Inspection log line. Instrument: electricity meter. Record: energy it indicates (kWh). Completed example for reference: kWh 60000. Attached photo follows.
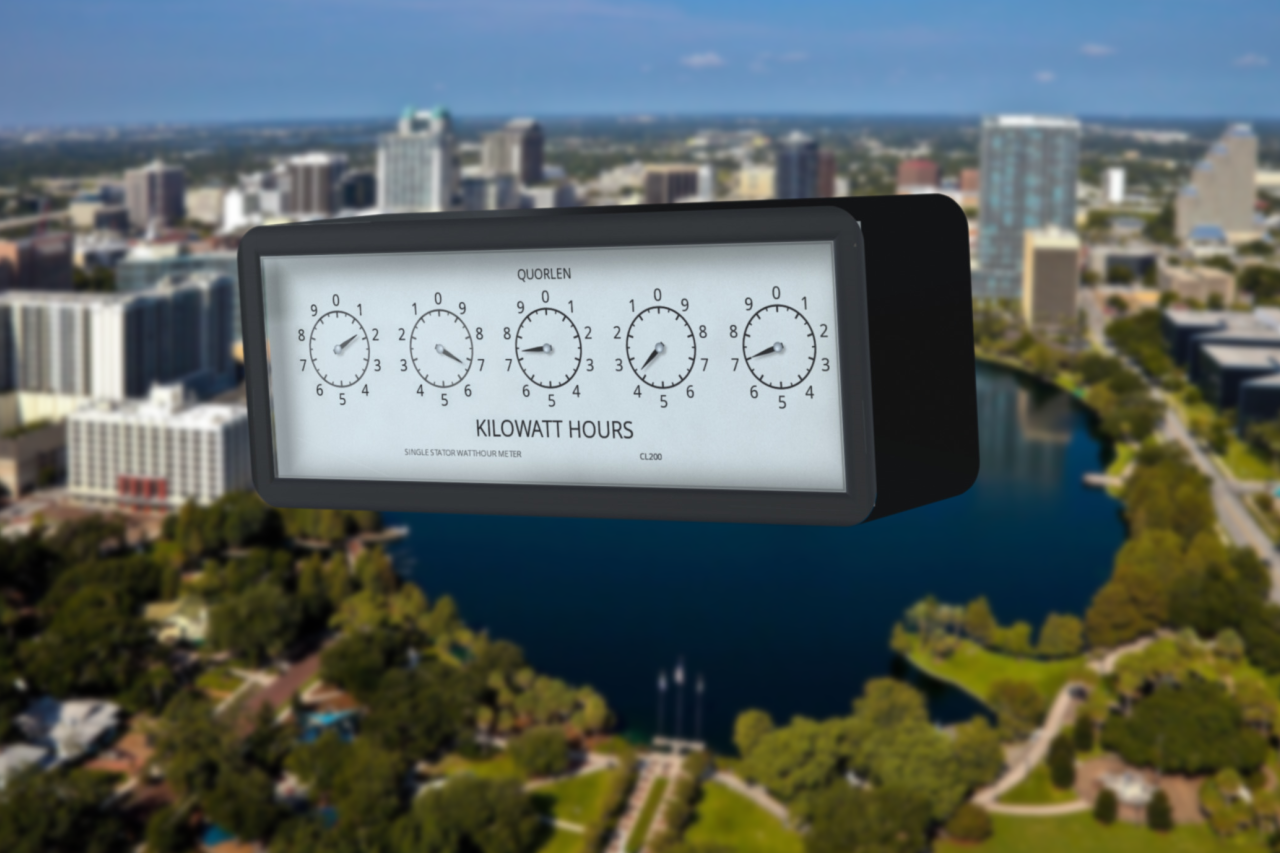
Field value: kWh 16737
